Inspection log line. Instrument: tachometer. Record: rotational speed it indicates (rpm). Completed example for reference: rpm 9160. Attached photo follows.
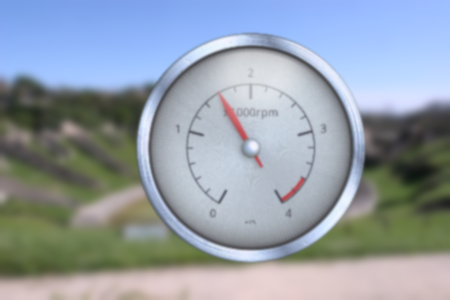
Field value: rpm 1600
